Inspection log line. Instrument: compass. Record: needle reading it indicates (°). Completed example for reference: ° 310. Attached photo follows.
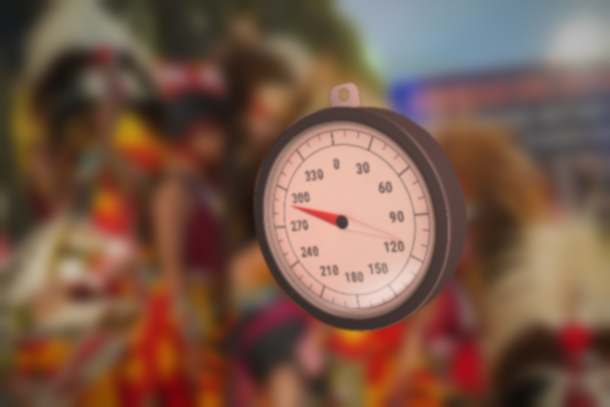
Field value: ° 290
